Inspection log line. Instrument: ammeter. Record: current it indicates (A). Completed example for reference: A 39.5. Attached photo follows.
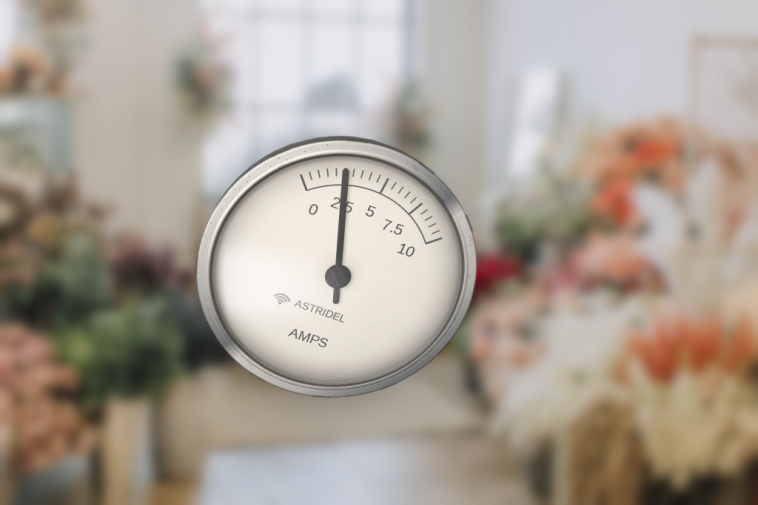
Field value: A 2.5
